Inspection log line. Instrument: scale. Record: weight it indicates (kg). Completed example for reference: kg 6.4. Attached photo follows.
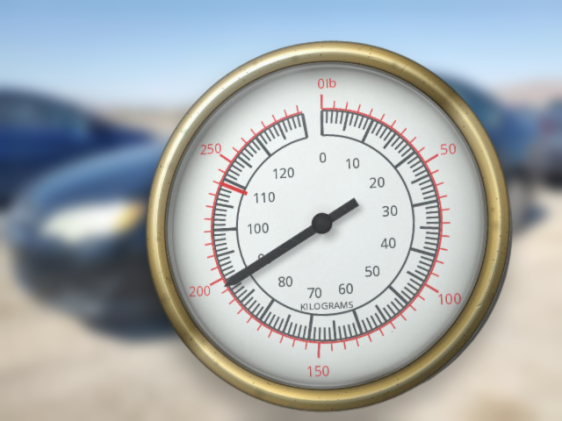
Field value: kg 89
